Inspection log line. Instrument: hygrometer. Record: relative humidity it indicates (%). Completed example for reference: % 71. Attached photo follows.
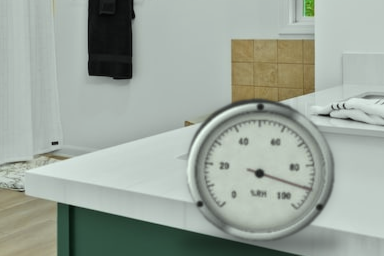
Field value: % 90
